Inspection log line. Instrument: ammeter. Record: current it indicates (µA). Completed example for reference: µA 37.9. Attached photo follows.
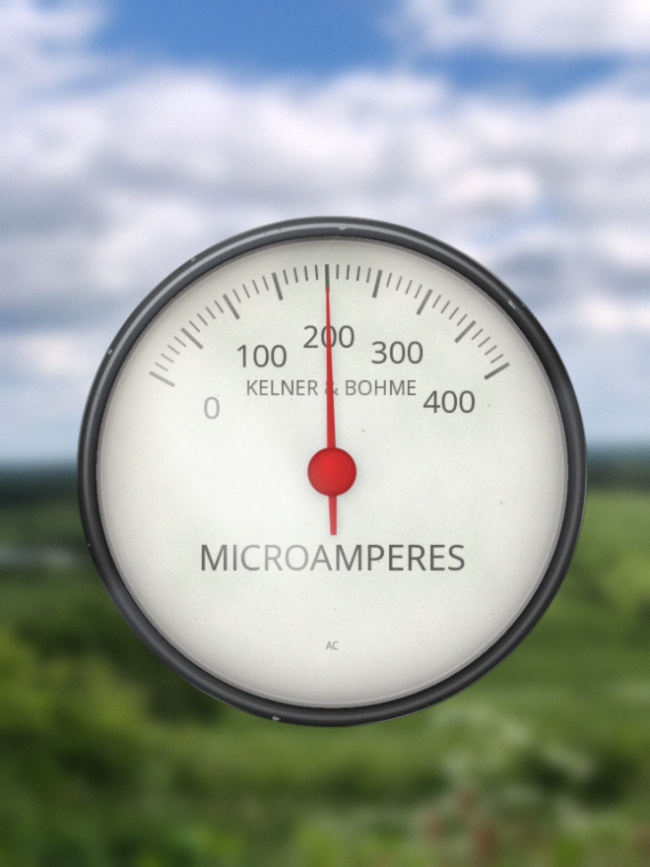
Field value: µA 200
